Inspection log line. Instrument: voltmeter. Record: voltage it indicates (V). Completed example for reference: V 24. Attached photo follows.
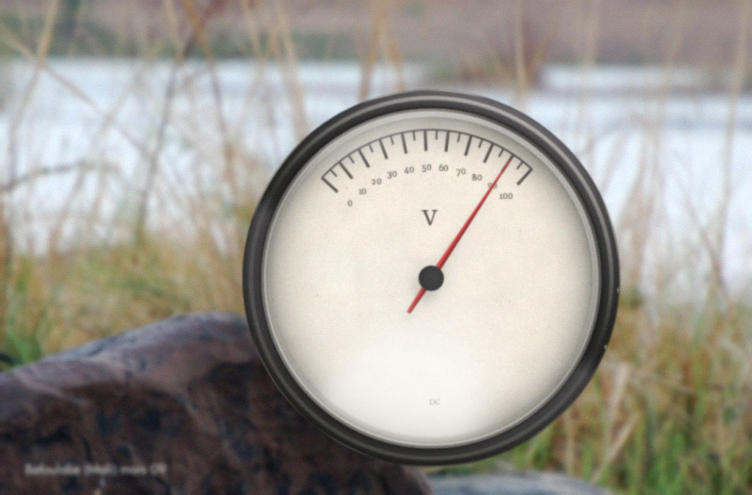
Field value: V 90
